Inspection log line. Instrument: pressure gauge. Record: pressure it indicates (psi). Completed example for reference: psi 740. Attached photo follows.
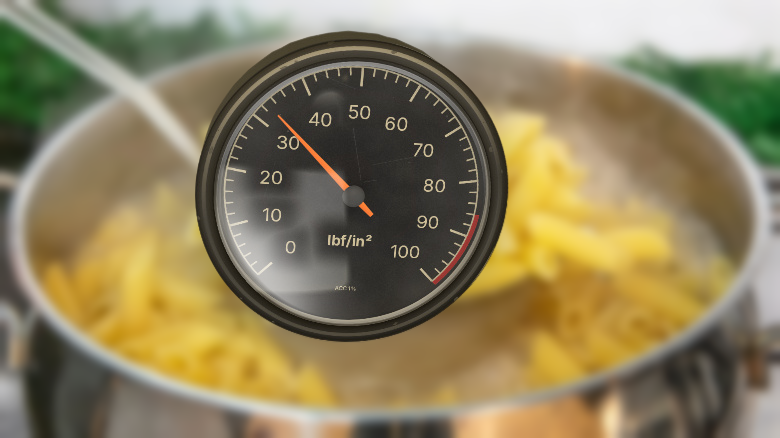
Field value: psi 33
